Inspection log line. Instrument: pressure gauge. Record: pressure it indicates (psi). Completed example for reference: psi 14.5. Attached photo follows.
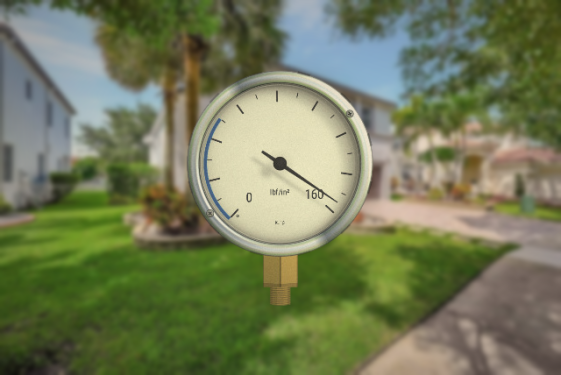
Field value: psi 155
